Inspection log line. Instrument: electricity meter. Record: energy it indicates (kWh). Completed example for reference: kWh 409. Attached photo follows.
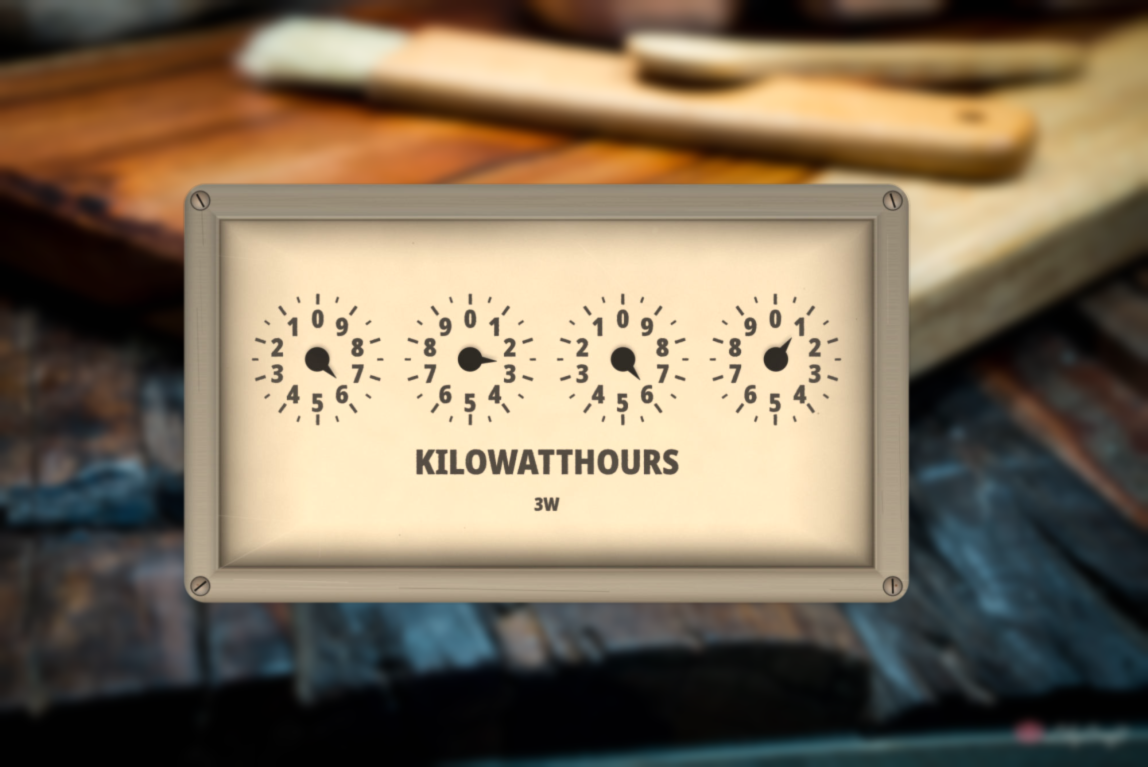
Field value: kWh 6261
